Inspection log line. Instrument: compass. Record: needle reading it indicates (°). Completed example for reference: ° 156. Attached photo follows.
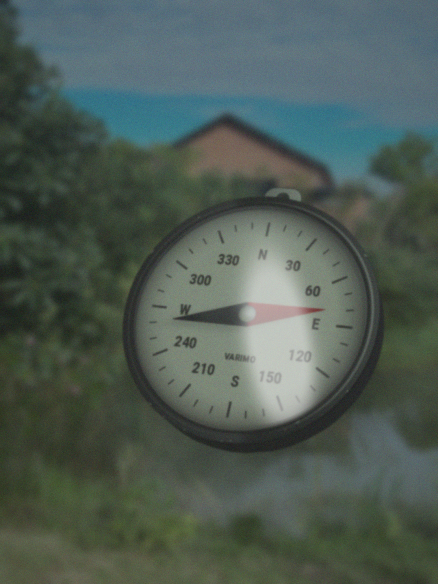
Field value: ° 80
